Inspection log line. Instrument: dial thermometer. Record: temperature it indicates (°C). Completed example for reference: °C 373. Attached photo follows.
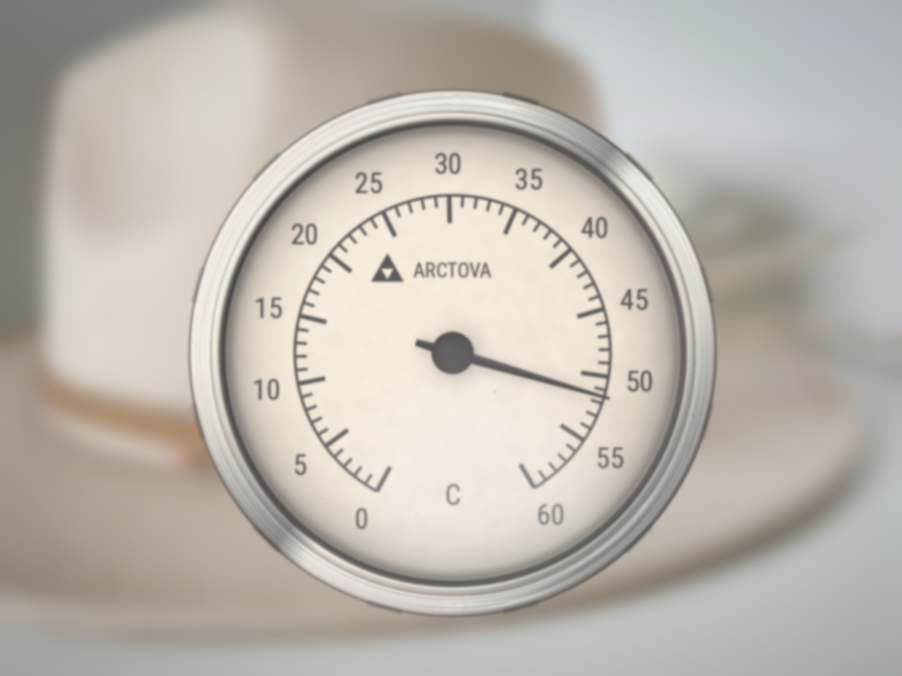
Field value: °C 51.5
